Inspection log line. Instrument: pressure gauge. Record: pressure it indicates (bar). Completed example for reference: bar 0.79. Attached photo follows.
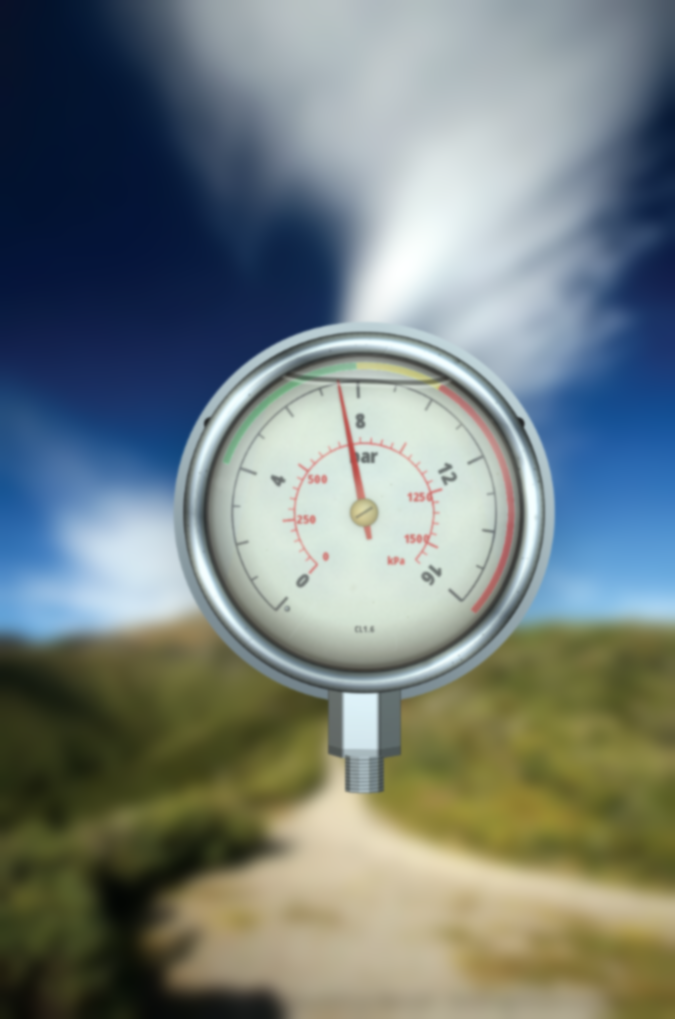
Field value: bar 7.5
